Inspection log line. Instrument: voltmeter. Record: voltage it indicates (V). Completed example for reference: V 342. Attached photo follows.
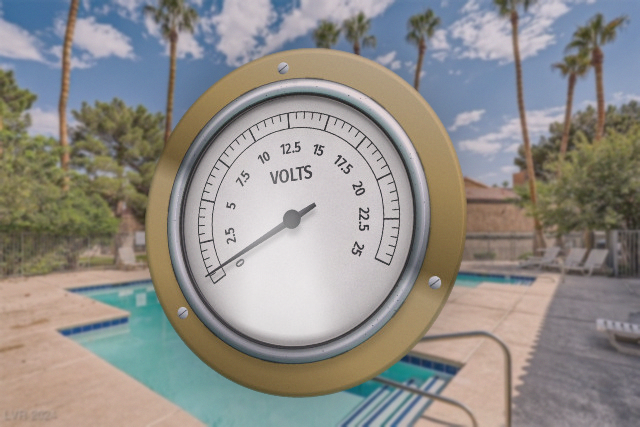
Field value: V 0.5
